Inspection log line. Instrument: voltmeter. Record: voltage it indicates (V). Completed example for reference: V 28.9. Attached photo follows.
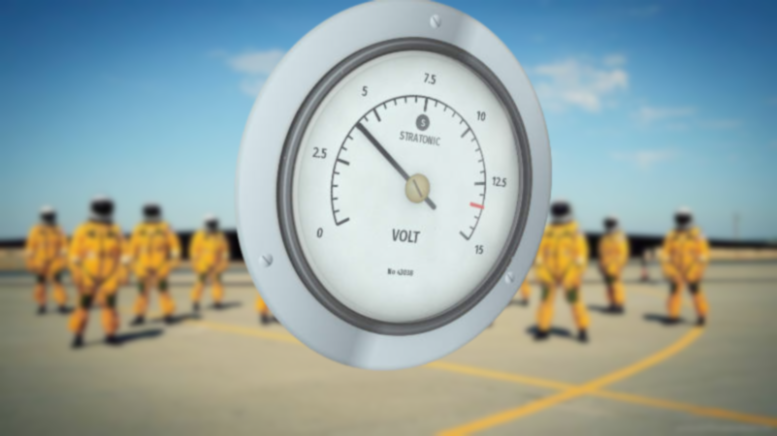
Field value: V 4
